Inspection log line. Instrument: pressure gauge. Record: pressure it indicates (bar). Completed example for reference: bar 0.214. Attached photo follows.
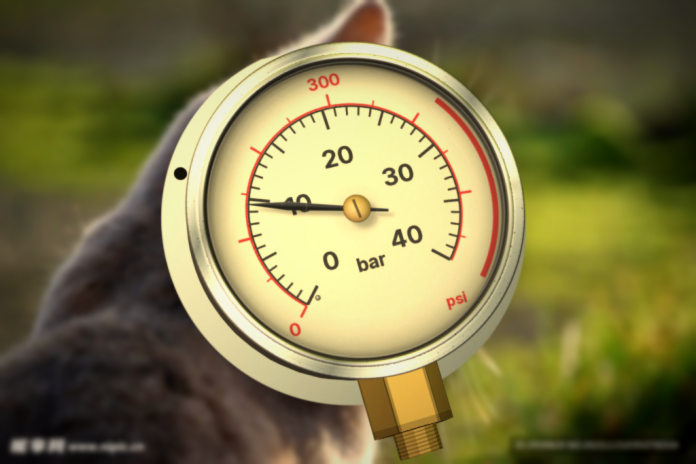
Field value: bar 9.5
